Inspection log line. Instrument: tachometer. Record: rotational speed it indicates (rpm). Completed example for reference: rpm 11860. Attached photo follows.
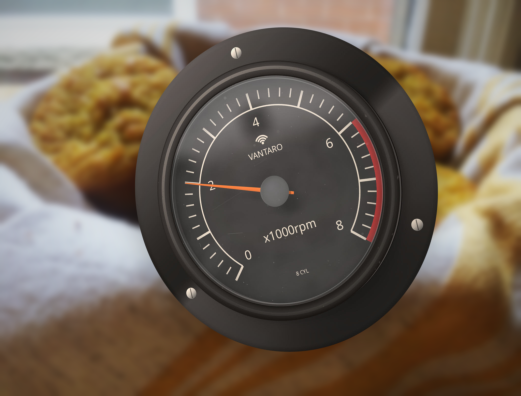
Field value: rpm 2000
